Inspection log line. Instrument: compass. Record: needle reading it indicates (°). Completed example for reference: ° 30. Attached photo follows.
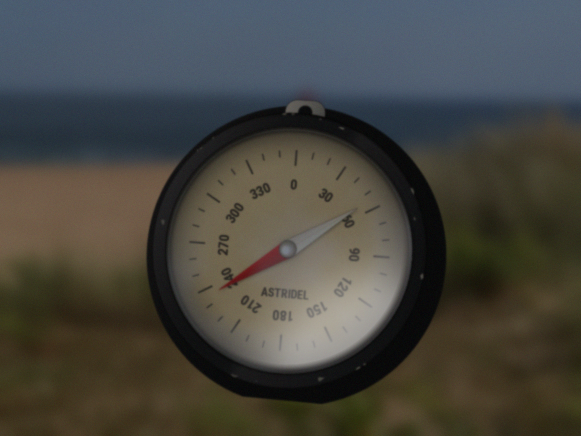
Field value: ° 235
